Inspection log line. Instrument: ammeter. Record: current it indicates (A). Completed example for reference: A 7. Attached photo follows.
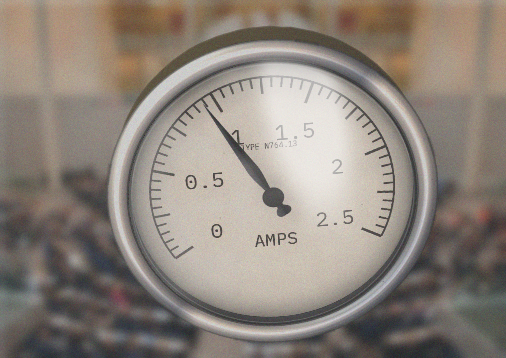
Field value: A 0.95
